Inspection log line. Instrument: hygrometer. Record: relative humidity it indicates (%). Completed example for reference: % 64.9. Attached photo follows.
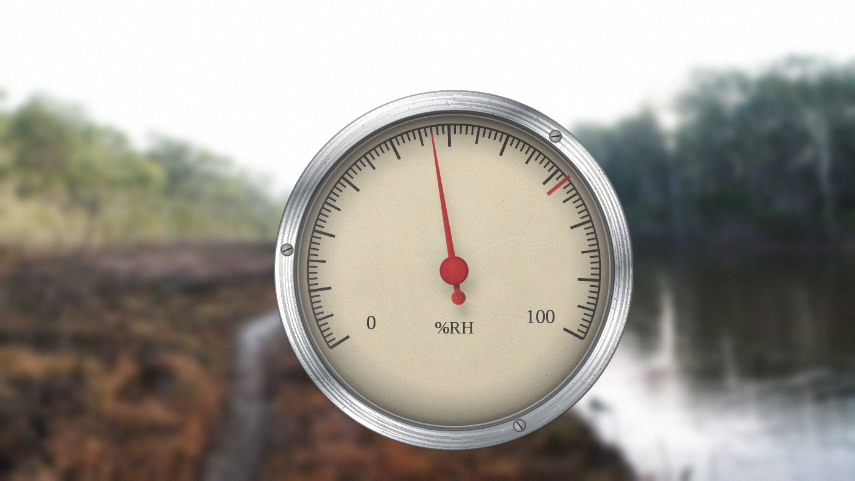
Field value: % 47
